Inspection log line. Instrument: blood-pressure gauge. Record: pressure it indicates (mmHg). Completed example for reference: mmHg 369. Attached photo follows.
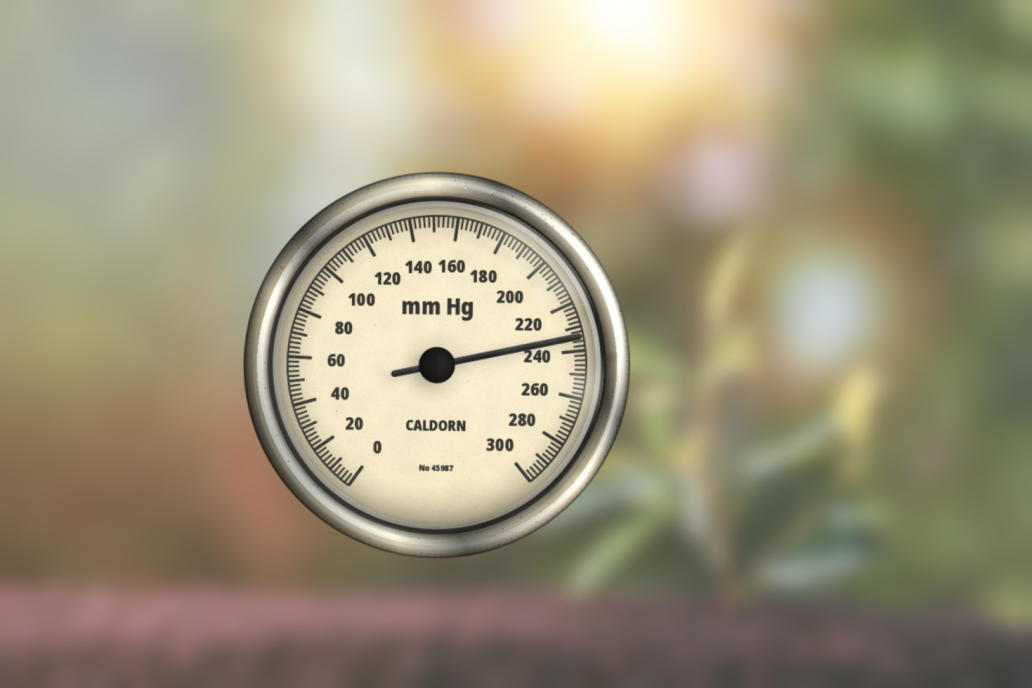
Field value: mmHg 234
